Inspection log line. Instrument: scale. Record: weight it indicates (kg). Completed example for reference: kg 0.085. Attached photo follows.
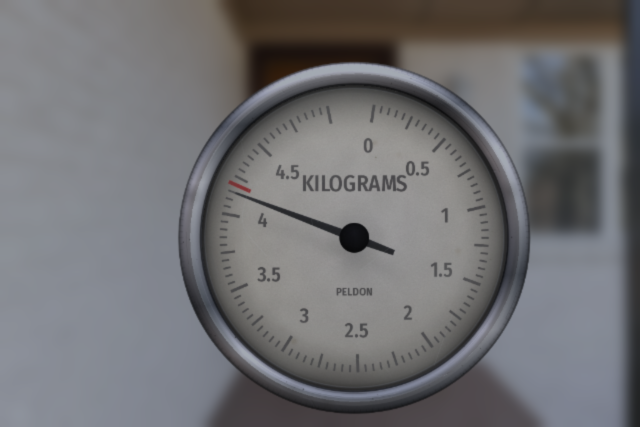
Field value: kg 4.15
